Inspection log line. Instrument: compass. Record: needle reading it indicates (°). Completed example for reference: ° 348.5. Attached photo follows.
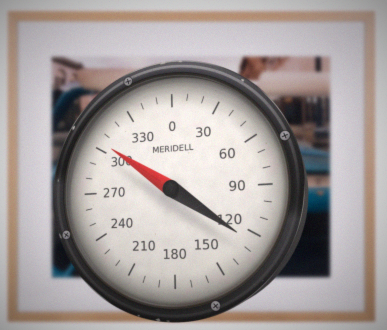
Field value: ° 305
